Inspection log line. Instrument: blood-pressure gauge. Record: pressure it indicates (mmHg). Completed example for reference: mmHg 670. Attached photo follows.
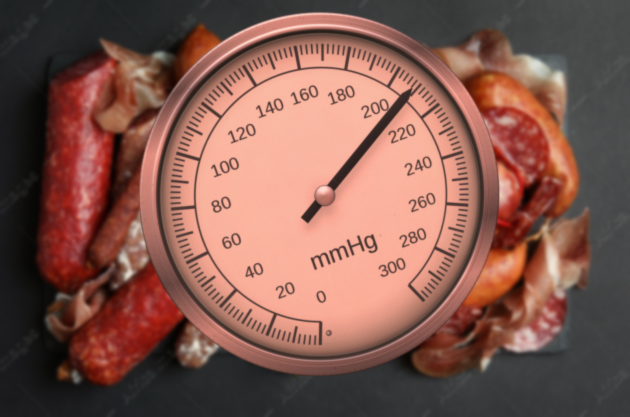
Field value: mmHg 208
